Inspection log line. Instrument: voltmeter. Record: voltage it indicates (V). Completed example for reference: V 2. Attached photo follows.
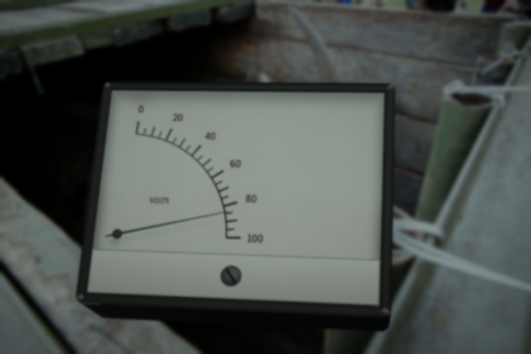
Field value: V 85
